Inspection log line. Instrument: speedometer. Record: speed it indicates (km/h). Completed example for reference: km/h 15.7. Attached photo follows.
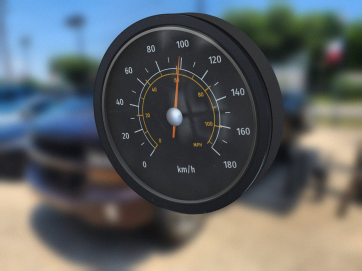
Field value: km/h 100
